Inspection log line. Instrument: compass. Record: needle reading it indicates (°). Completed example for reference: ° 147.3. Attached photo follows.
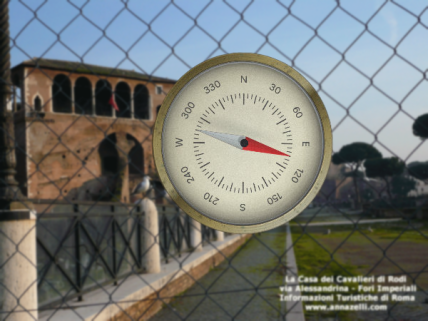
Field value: ° 105
